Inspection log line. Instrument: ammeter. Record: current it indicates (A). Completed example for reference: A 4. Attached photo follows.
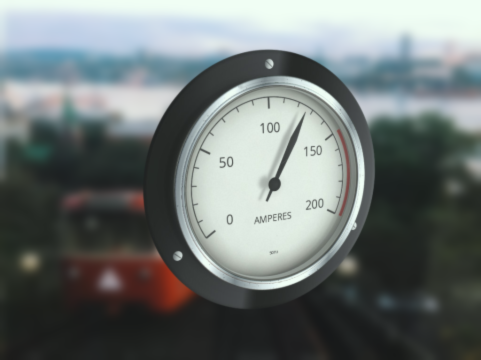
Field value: A 125
